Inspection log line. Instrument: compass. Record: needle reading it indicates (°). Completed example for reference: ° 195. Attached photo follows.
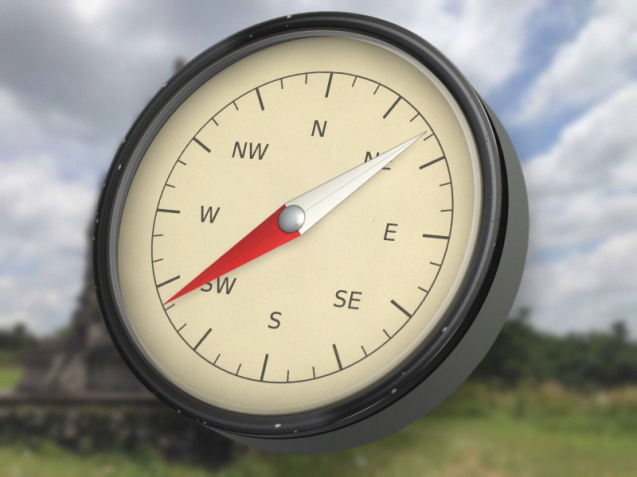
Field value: ° 230
